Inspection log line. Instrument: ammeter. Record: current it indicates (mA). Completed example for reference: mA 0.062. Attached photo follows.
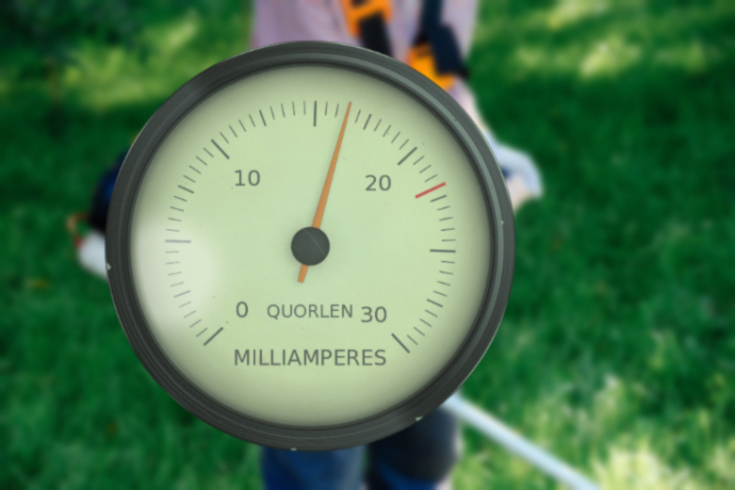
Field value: mA 16.5
